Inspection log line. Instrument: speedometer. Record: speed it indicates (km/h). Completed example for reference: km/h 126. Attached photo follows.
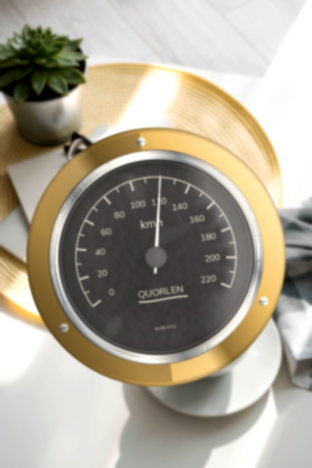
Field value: km/h 120
